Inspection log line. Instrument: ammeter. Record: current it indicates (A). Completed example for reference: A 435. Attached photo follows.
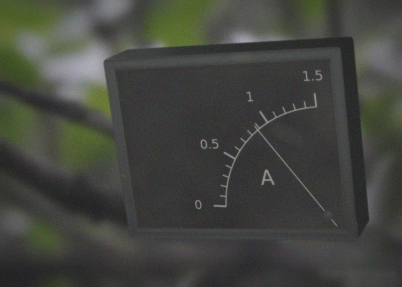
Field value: A 0.9
